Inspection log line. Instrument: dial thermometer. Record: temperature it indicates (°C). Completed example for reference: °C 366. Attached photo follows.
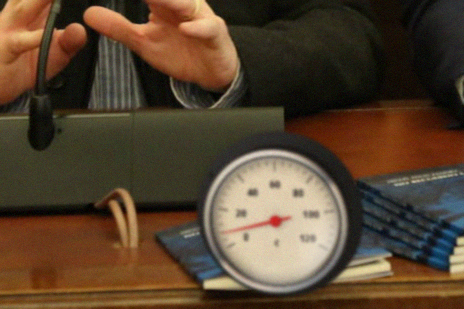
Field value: °C 8
